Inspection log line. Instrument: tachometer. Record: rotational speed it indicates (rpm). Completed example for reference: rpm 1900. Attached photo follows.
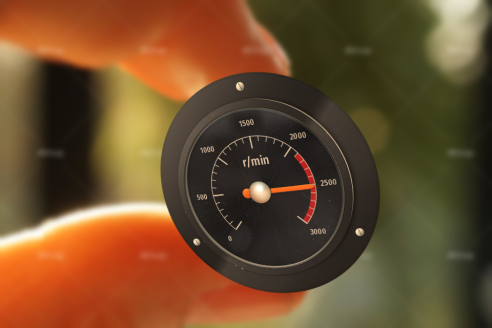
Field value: rpm 2500
